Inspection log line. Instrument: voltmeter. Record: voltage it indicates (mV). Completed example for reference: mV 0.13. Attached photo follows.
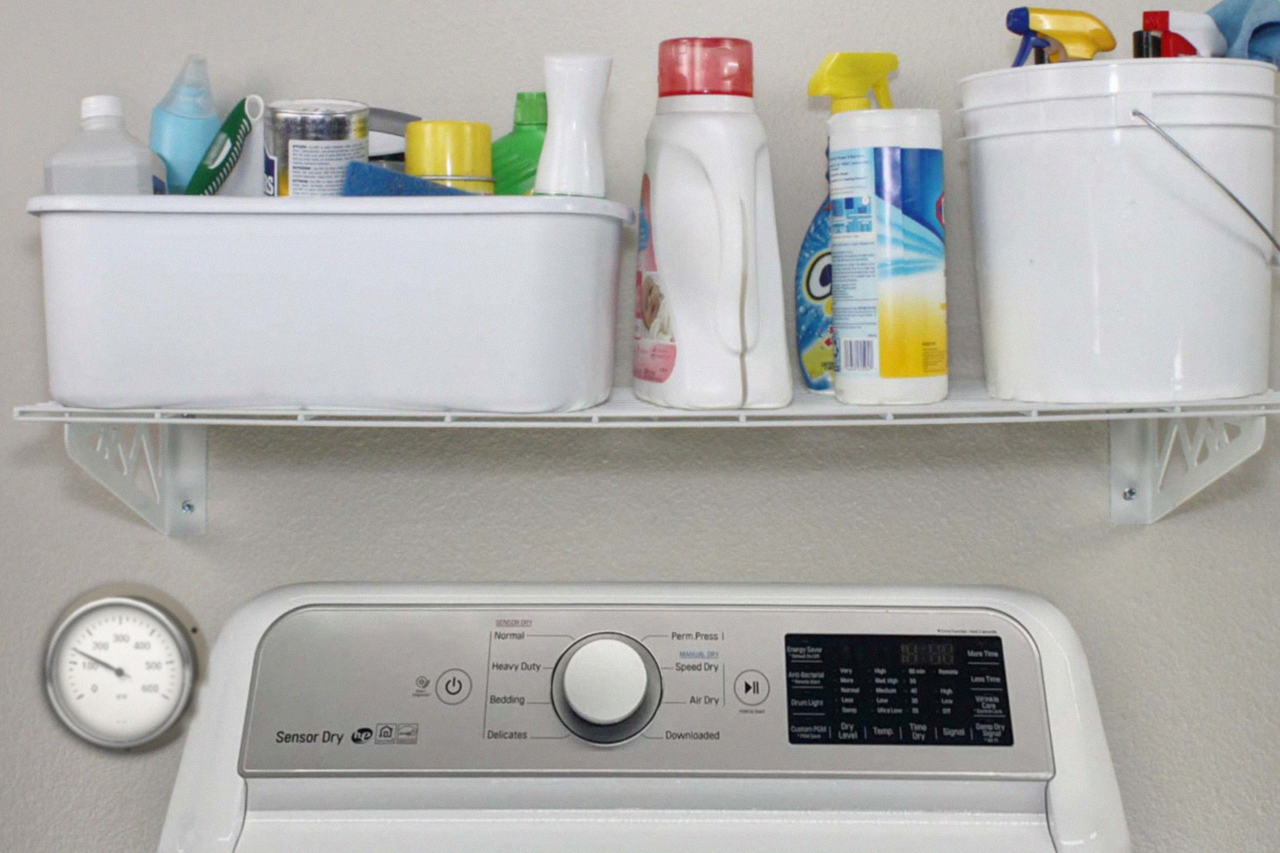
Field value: mV 140
